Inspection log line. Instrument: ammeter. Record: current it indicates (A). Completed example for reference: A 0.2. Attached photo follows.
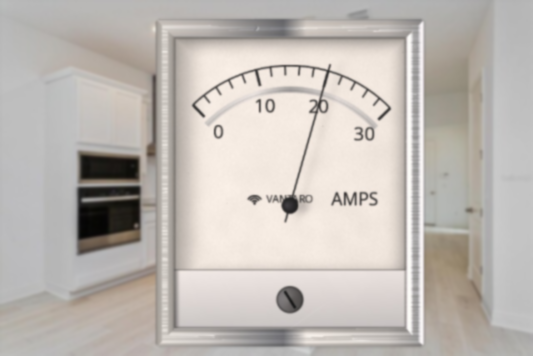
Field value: A 20
